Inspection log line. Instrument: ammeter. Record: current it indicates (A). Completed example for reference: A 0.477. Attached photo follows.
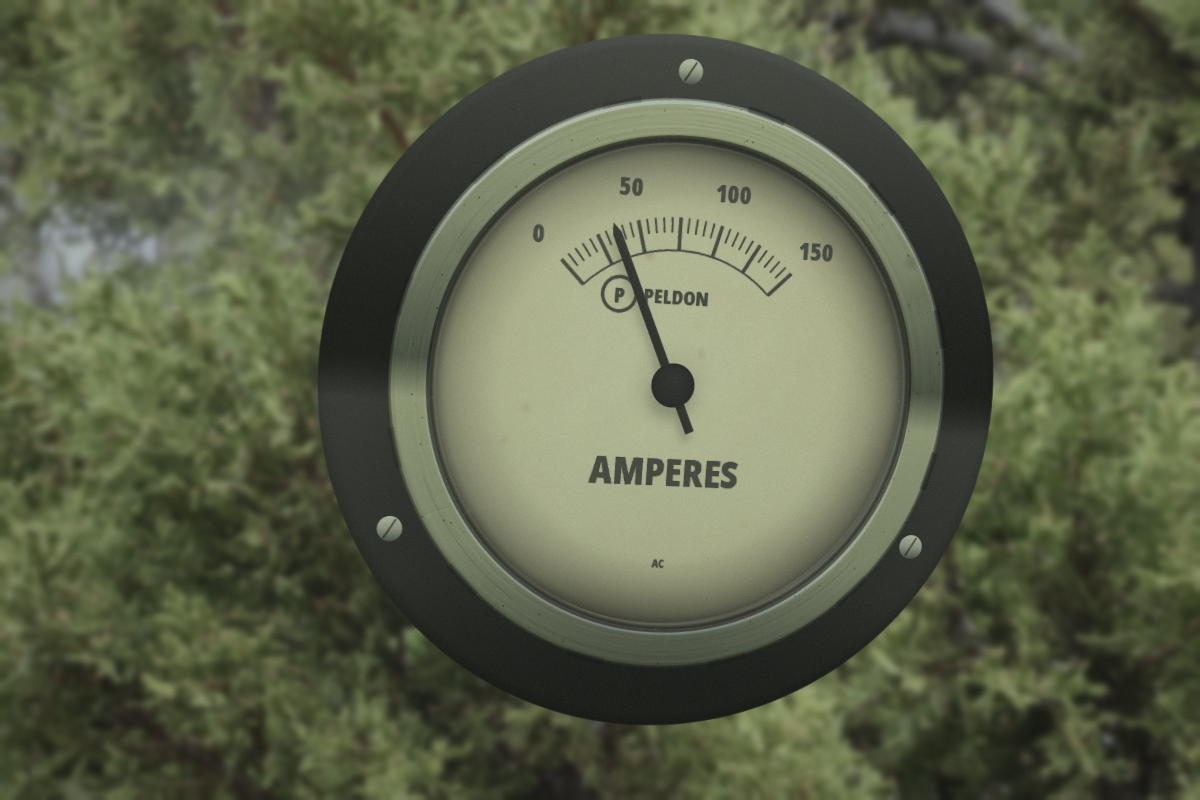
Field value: A 35
